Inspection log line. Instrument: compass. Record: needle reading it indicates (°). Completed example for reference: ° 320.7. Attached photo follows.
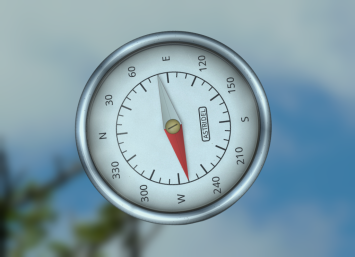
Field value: ° 260
